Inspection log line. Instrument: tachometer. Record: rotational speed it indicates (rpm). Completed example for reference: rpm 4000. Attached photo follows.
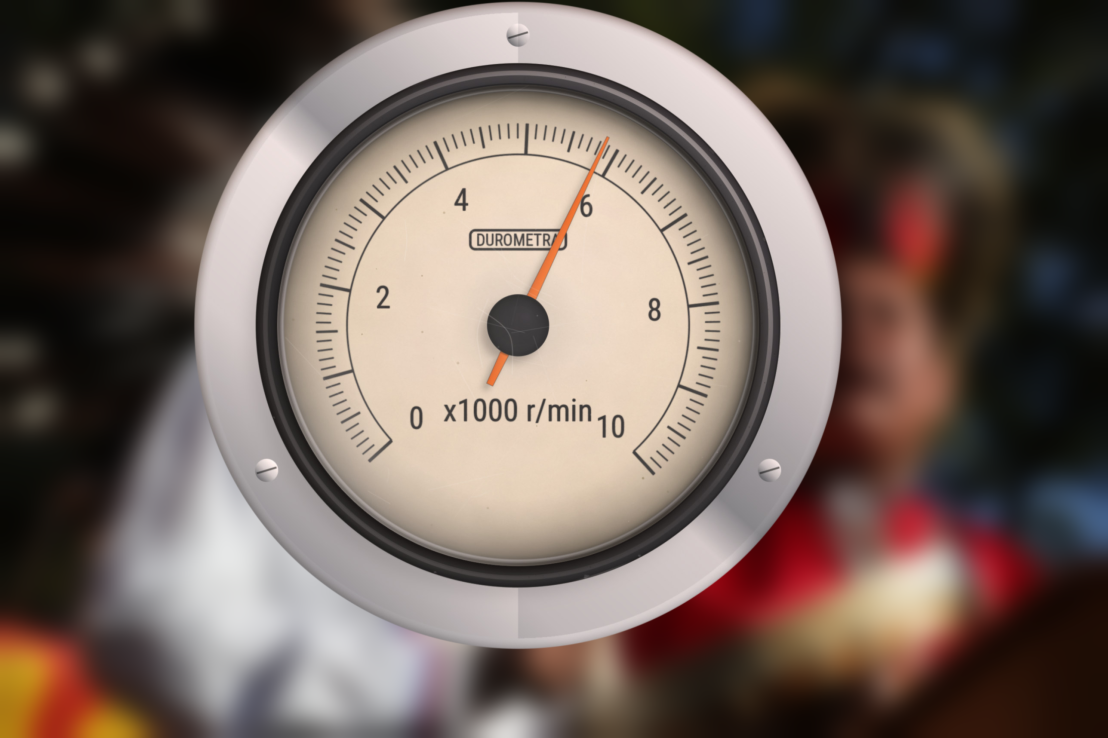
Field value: rpm 5850
